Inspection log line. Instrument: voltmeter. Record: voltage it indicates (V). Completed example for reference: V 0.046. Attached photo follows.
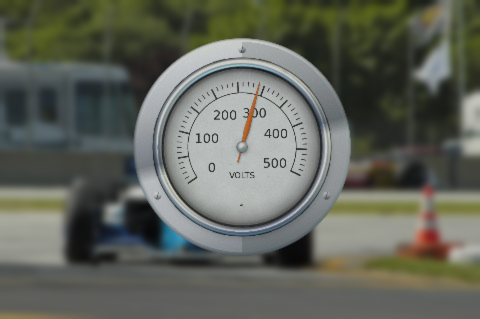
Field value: V 290
